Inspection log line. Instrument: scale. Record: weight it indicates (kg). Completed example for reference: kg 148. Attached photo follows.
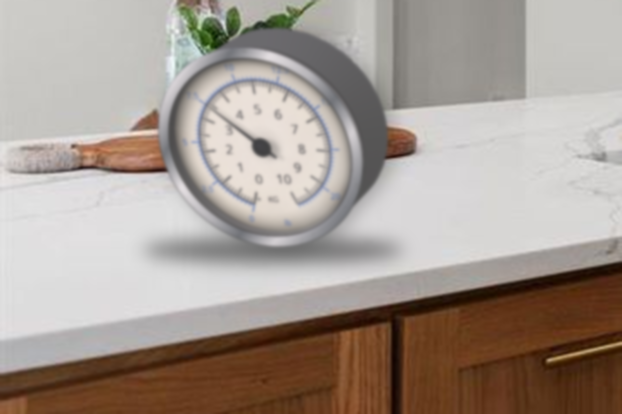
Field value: kg 3.5
